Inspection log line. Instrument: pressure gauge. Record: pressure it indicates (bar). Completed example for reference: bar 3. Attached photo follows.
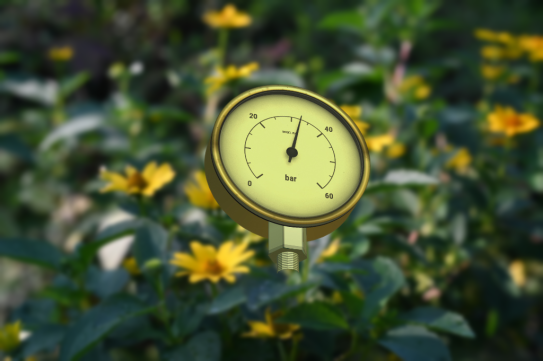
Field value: bar 32.5
